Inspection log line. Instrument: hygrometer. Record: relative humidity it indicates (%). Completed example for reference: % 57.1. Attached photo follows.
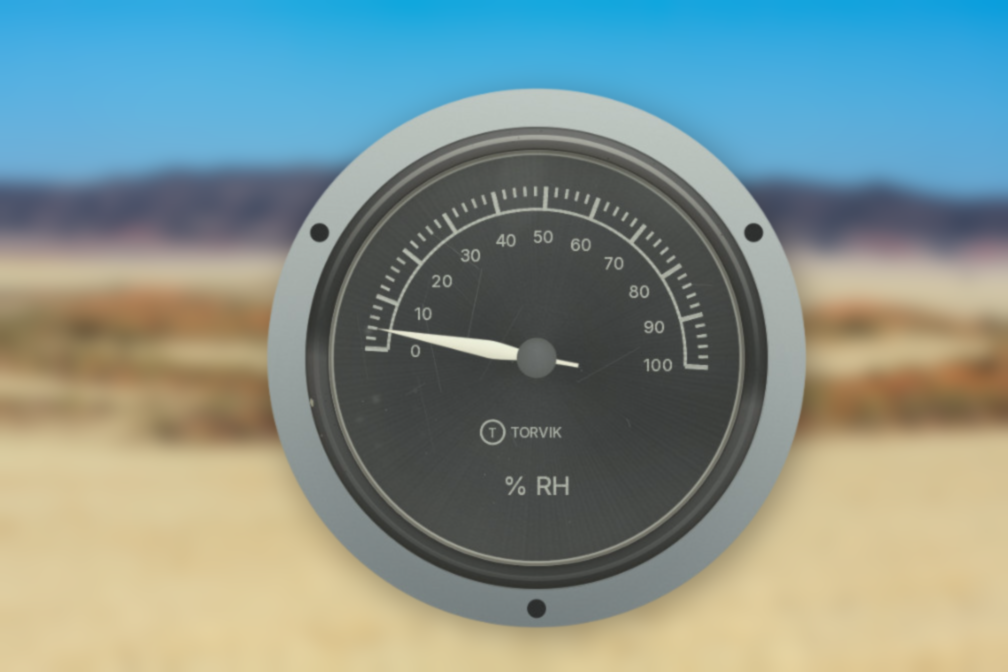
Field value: % 4
